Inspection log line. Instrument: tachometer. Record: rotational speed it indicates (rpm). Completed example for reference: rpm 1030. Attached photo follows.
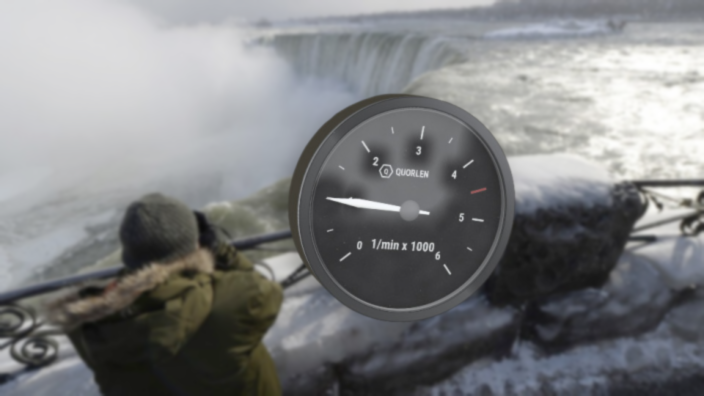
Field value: rpm 1000
